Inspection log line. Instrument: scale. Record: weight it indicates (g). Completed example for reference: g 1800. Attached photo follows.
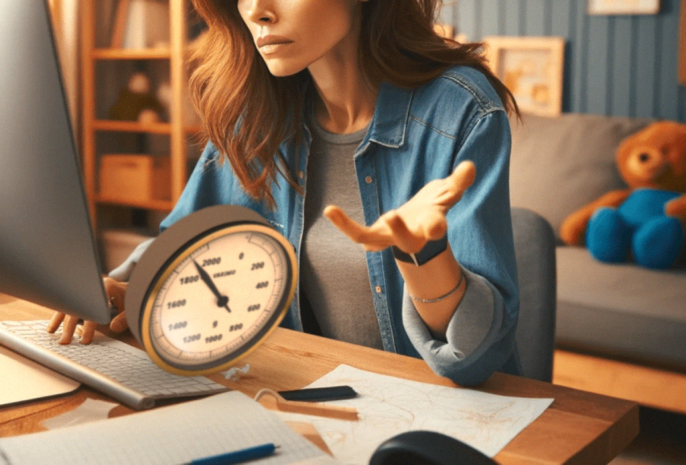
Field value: g 1900
